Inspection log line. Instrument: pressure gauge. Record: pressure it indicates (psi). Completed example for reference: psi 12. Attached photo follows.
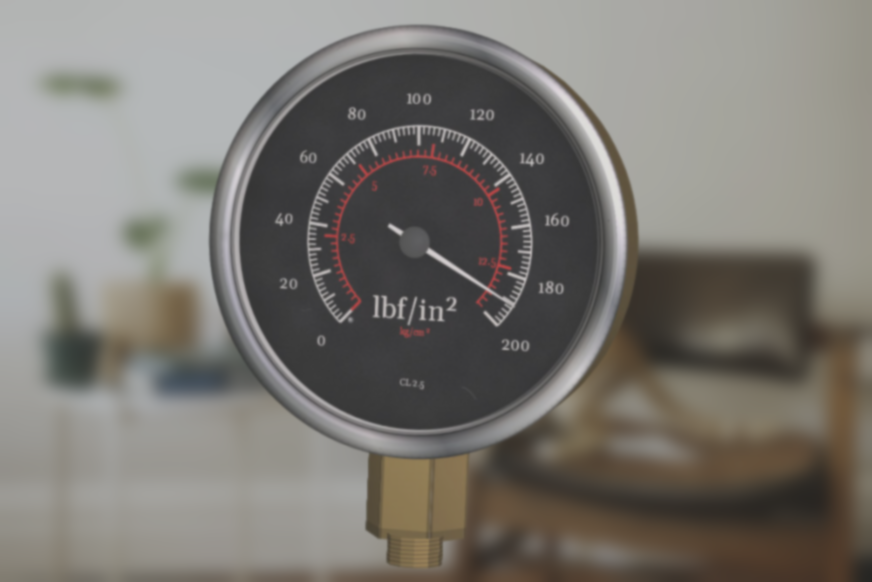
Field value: psi 190
